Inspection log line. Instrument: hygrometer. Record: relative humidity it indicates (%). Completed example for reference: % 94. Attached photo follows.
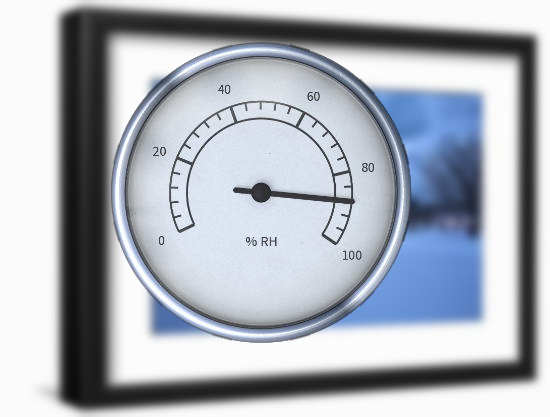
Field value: % 88
